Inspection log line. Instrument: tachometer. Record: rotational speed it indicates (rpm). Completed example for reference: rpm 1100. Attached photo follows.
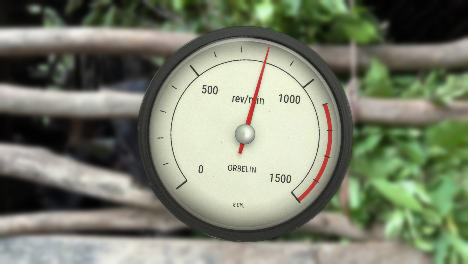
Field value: rpm 800
